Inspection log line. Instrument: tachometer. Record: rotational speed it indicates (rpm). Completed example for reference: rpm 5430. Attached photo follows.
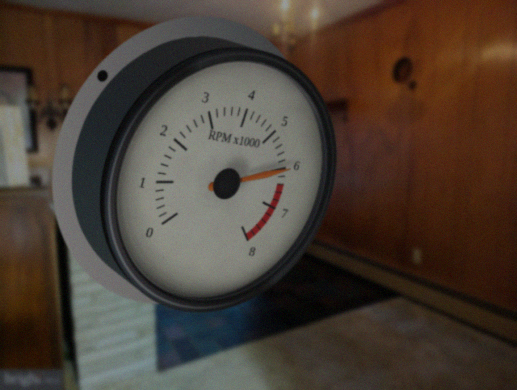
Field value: rpm 6000
